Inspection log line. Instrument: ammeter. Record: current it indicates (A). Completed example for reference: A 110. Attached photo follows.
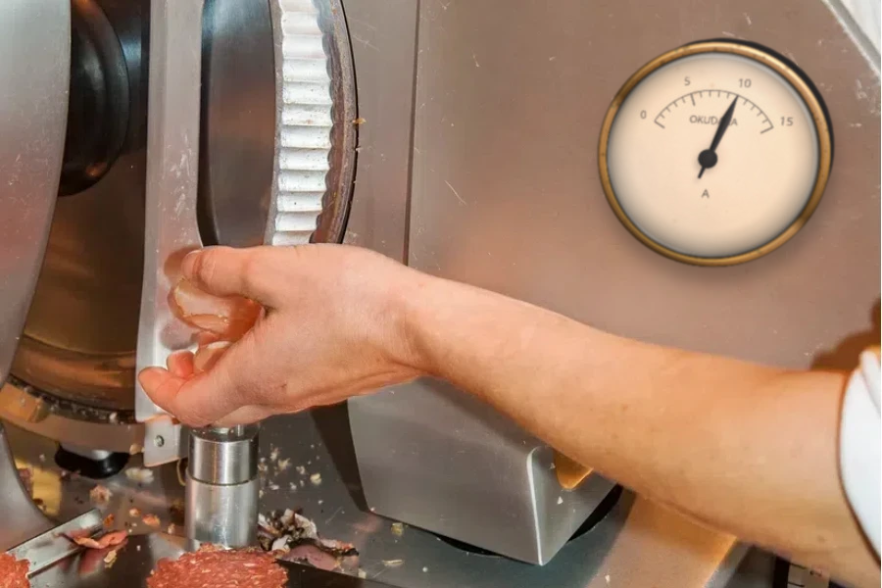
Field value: A 10
